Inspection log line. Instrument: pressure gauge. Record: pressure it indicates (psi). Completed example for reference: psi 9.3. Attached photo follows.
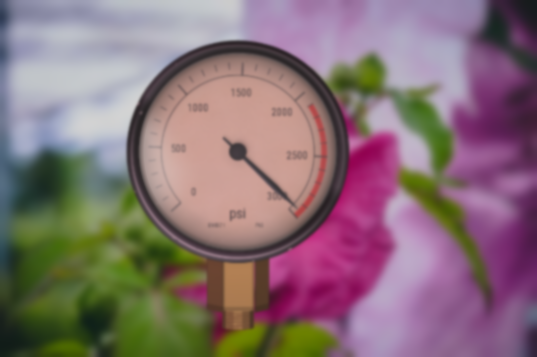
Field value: psi 2950
